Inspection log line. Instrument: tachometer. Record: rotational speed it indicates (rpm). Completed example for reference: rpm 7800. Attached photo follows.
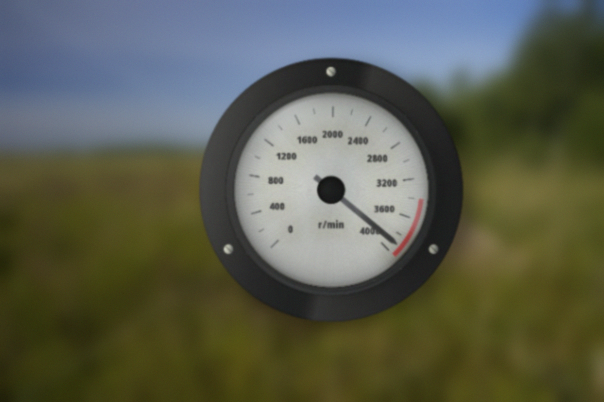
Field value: rpm 3900
